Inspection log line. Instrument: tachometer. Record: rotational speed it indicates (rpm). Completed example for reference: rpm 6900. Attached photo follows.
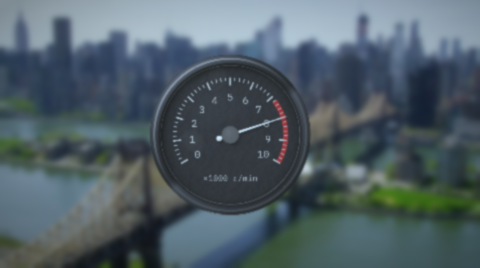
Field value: rpm 8000
